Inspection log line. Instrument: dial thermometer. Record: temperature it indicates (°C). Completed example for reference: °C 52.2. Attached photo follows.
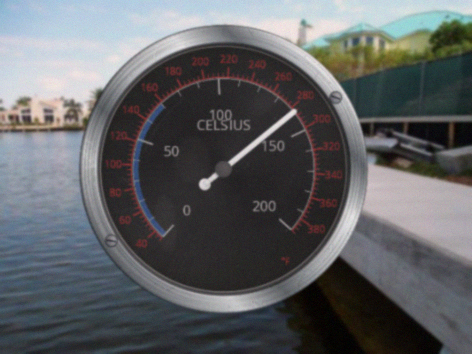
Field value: °C 140
